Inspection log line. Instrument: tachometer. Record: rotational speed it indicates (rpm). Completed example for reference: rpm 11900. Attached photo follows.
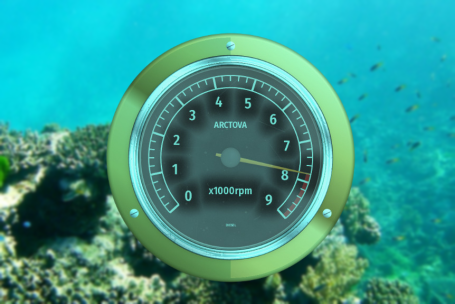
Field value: rpm 7800
